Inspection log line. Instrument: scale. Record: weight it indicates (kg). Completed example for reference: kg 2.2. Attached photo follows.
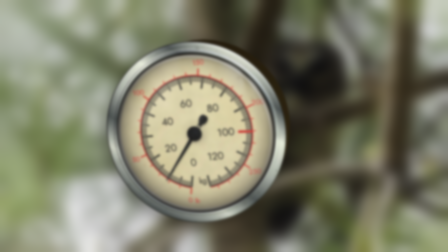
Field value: kg 10
